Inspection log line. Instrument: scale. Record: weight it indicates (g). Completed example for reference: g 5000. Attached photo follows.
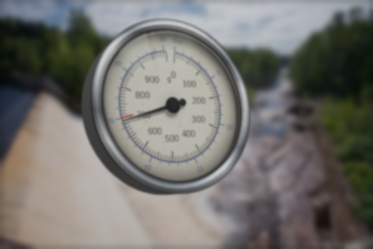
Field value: g 700
